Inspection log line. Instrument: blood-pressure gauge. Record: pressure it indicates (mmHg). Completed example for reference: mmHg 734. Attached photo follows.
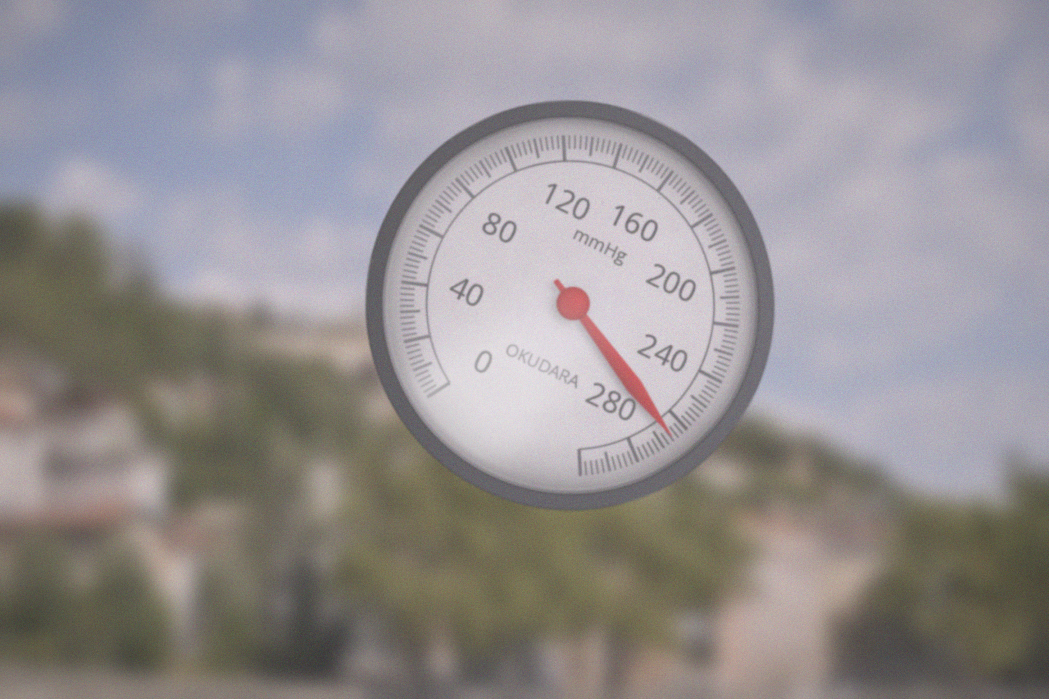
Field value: mmHg 266
